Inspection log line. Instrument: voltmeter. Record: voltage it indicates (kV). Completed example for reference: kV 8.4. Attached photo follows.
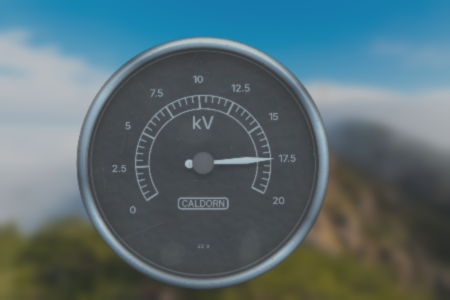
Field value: kV 17.5
